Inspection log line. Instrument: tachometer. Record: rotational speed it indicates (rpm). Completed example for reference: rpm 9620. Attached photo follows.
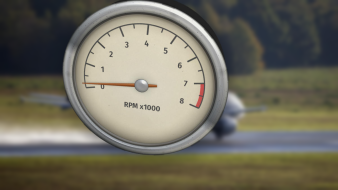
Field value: rpm 250
